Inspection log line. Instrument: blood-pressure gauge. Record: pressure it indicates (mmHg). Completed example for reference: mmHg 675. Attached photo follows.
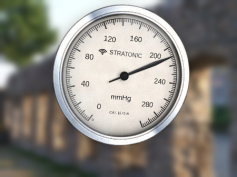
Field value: mmHg 210
